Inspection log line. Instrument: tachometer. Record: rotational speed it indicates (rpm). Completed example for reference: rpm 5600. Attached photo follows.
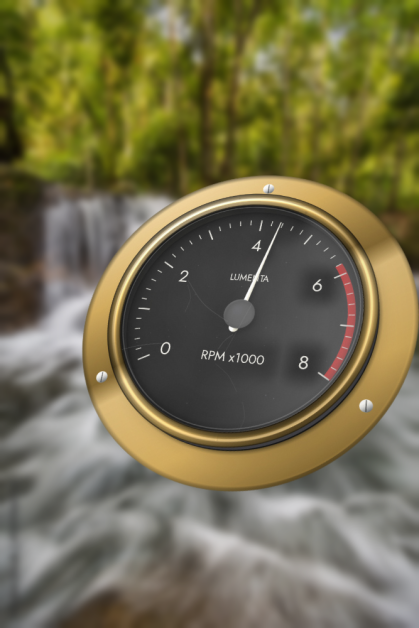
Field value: rpm 4400
